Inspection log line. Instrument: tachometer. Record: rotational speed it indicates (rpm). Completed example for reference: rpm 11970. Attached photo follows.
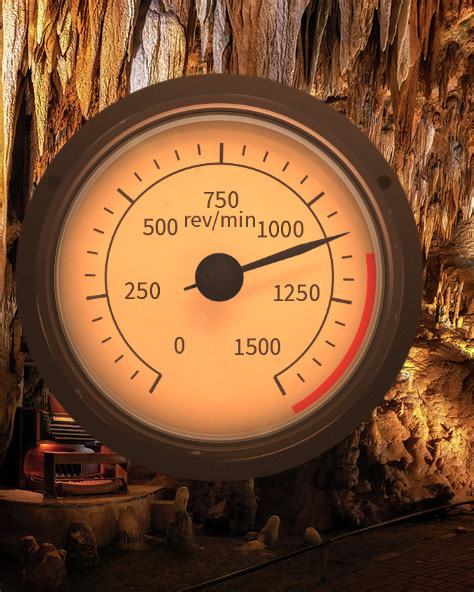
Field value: rpm 1100
